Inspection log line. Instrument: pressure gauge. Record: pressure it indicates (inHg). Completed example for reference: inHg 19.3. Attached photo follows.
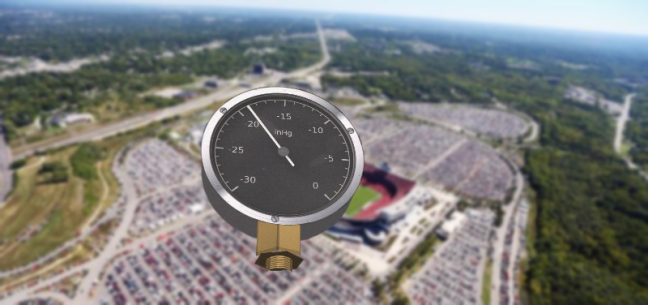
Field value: inHg -19
